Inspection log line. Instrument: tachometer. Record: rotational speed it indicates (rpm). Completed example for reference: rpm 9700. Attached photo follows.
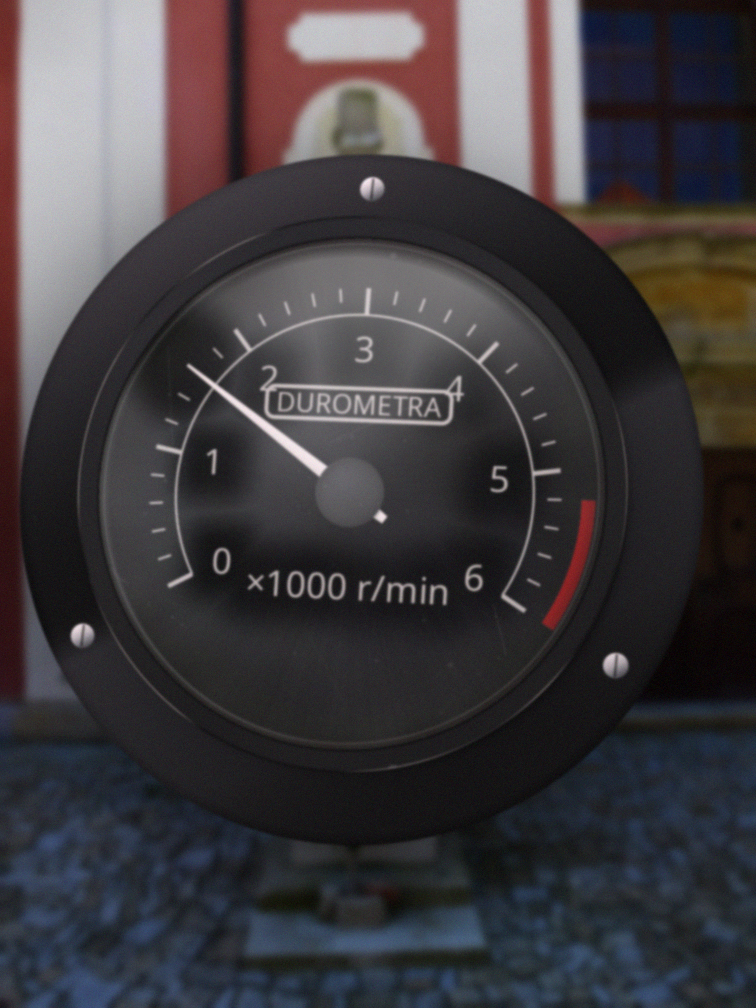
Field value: rpm 1600
